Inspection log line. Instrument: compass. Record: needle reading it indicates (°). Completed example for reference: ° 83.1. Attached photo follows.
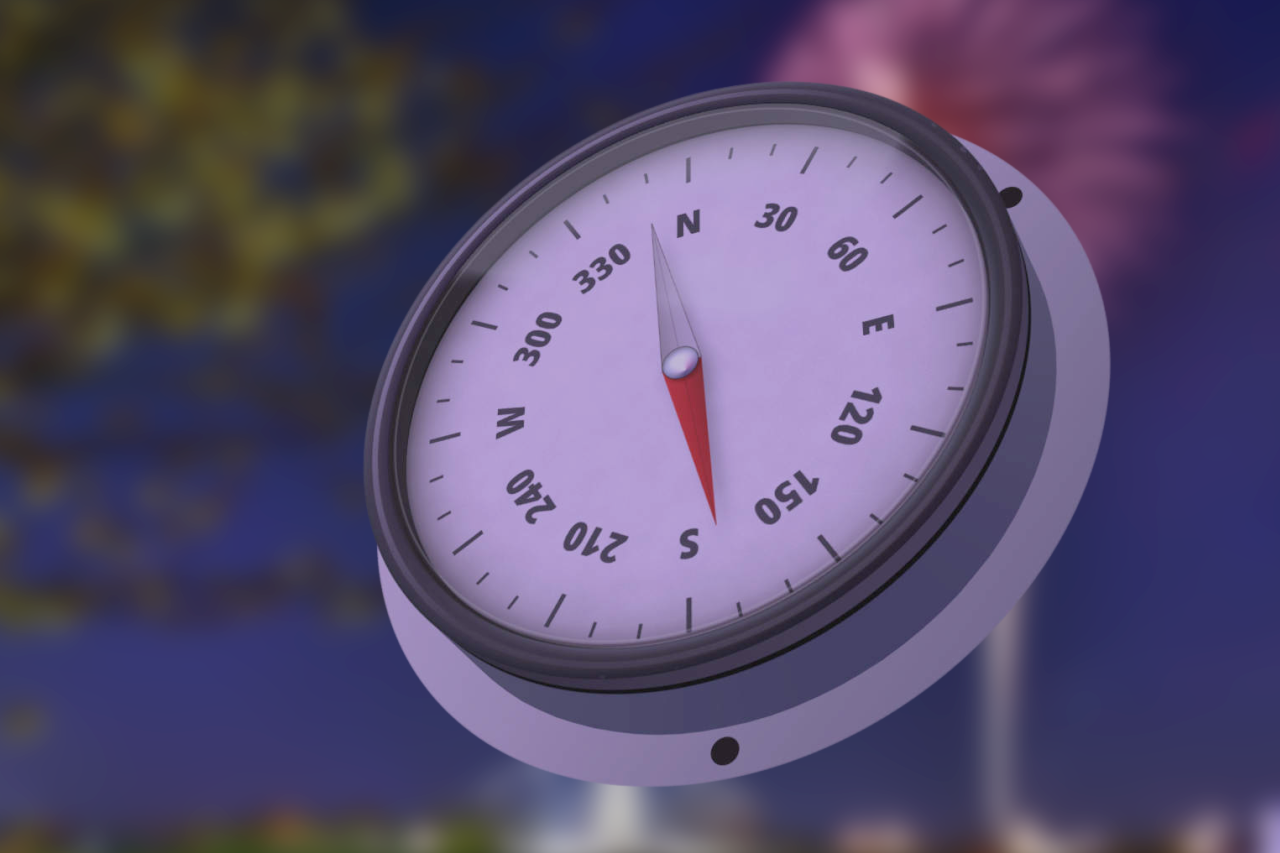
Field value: ° 170
